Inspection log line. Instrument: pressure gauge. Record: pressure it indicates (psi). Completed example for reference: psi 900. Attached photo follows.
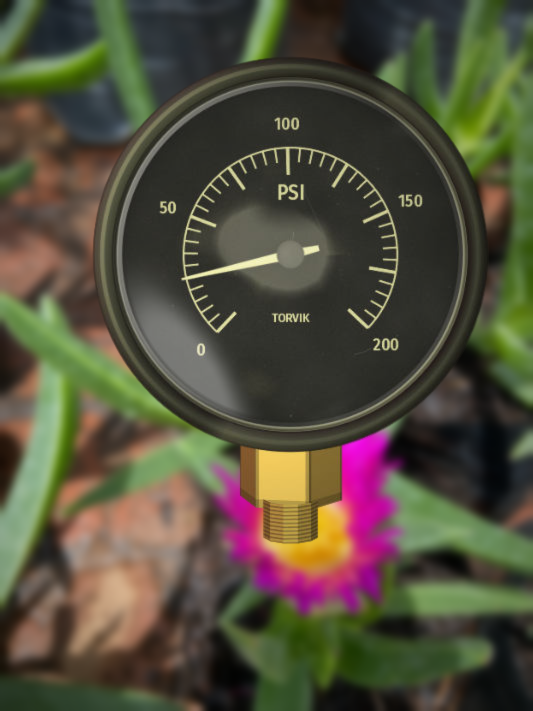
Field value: psi 25
